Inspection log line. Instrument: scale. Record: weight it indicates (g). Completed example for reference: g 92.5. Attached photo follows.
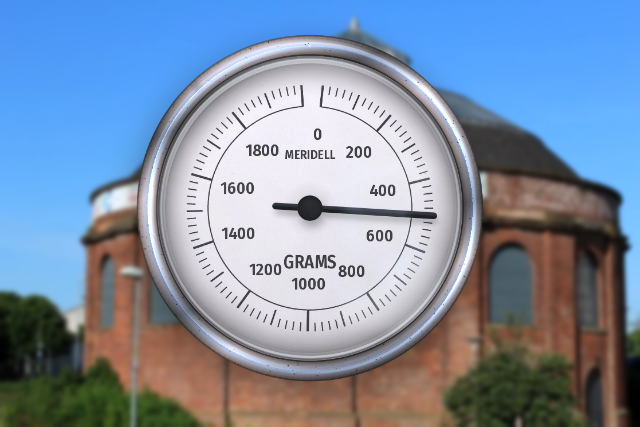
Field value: g 500
